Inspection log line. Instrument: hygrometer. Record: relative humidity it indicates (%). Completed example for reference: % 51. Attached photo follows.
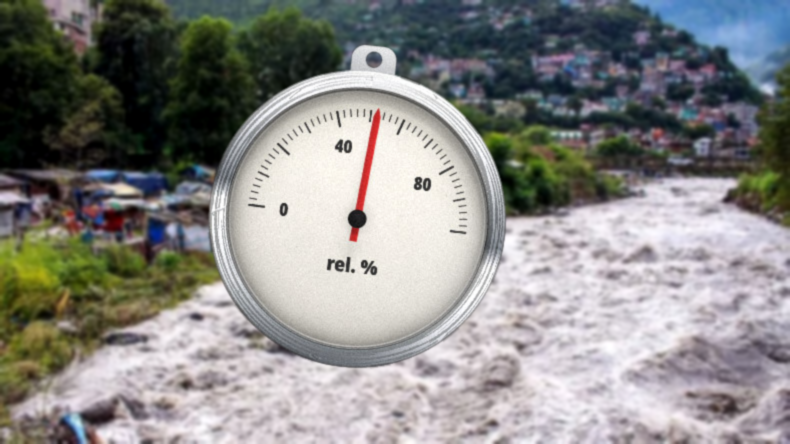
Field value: % 52
